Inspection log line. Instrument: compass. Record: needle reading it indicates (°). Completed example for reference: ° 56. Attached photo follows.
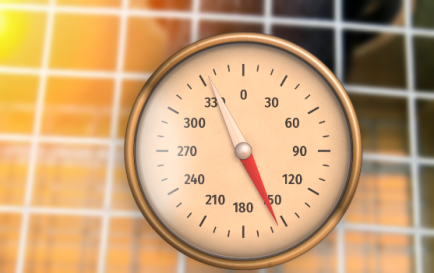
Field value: ° 155
